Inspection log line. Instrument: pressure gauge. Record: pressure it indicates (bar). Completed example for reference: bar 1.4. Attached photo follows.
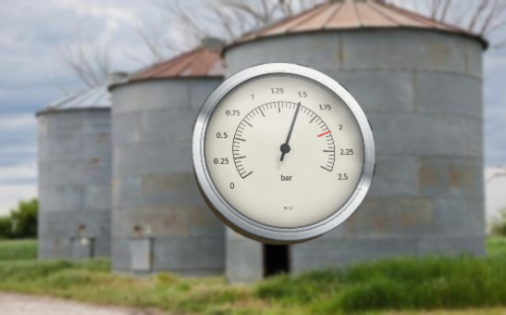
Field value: bar 1.5
